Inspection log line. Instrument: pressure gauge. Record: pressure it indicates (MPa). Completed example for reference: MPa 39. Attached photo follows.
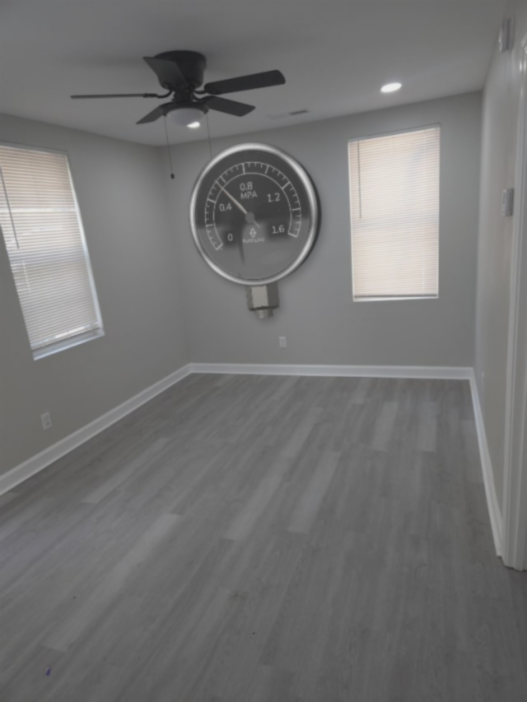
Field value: MPa 0.55
